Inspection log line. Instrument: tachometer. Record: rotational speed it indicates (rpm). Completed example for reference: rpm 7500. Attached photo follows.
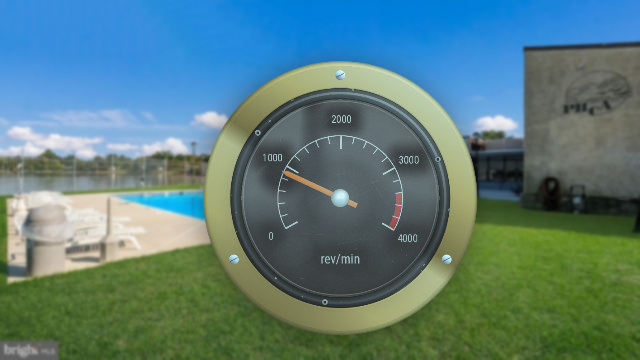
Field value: rpm 900
